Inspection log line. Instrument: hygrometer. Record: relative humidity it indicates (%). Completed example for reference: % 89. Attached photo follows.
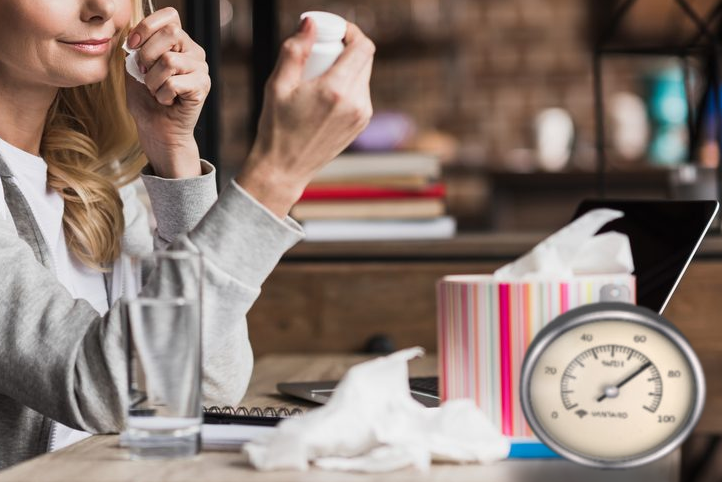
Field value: % 70
